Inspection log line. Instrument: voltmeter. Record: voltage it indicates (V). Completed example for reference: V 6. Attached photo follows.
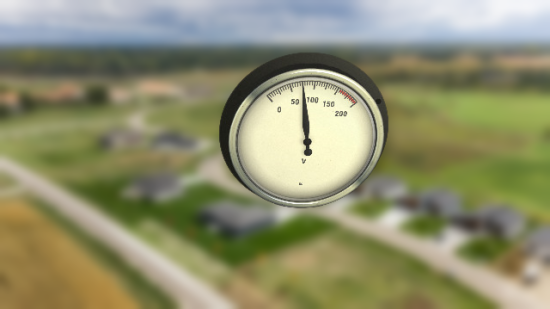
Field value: V 75
